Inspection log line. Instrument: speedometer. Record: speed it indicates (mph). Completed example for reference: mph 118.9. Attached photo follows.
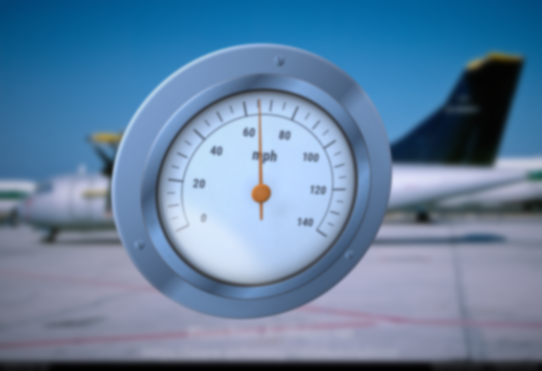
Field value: mph 65
